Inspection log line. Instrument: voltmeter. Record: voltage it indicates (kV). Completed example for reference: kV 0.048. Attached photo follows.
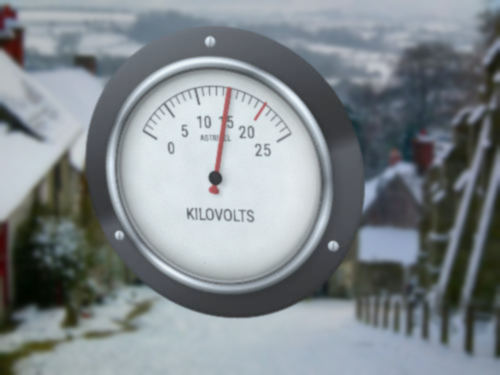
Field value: kV 15
